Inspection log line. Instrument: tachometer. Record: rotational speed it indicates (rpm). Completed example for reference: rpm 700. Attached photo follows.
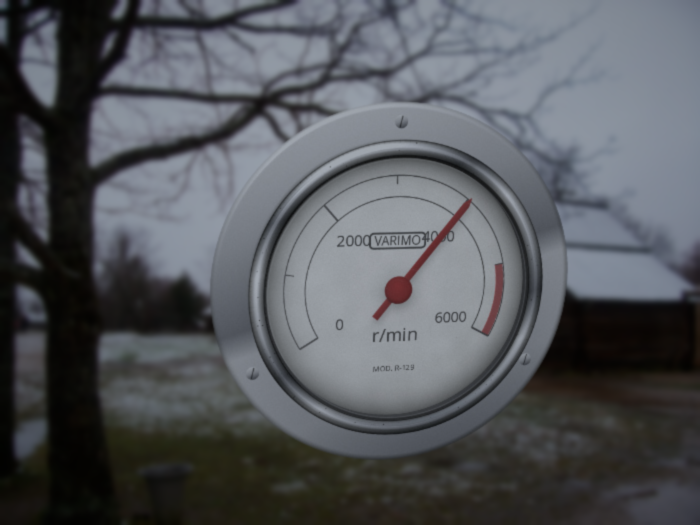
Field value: rpm 4000
